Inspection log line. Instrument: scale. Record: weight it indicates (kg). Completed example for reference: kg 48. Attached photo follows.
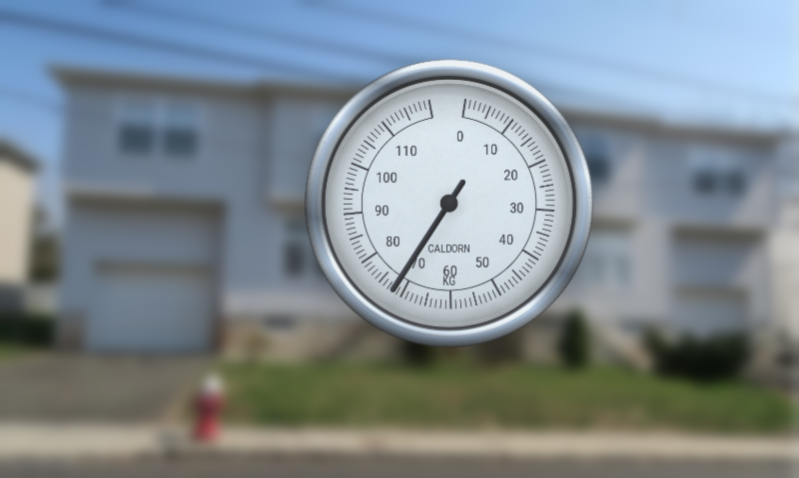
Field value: kg 72
